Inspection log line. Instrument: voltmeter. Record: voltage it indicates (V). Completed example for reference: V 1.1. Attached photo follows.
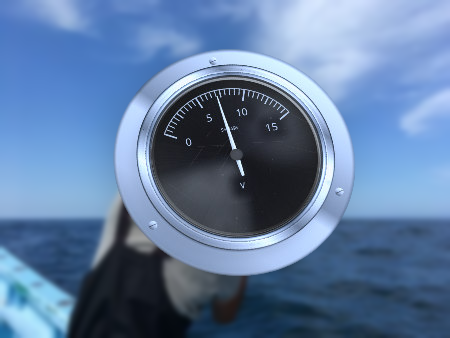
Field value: V 7
